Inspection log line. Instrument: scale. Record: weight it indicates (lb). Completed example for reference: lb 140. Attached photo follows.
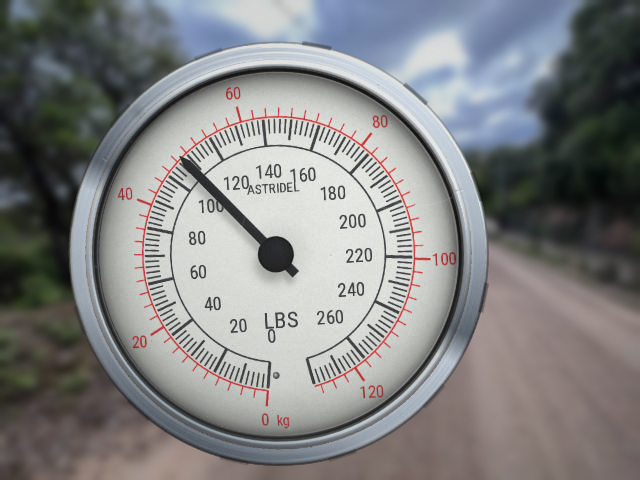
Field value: lb 108
